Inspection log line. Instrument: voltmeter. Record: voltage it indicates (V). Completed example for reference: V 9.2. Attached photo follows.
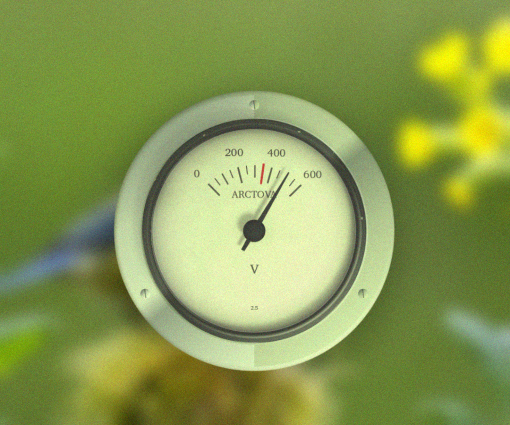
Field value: V 500
